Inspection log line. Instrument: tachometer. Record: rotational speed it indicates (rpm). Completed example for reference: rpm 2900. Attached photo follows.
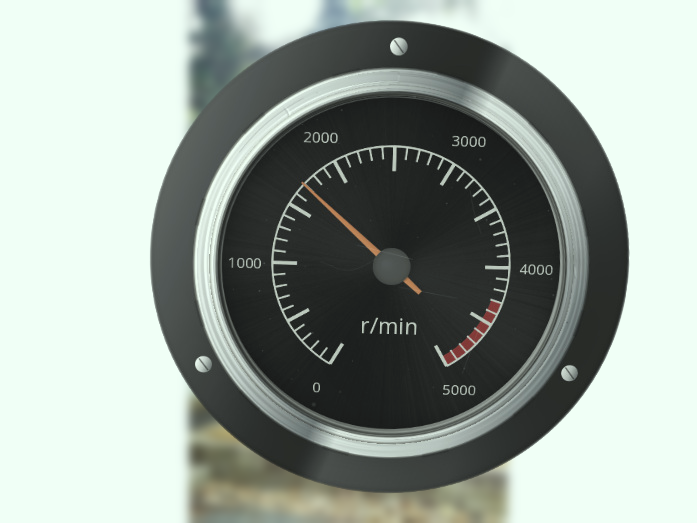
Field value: rpm 1700
